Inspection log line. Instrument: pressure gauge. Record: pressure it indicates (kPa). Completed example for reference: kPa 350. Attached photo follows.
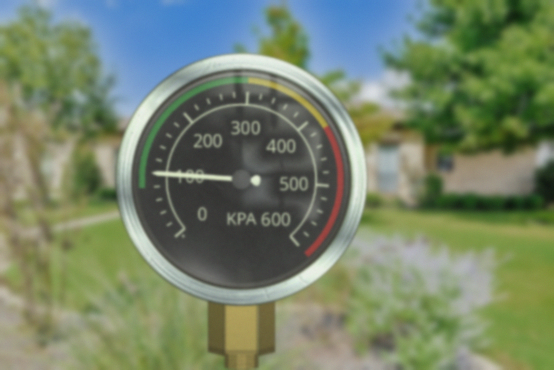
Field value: kPa 100
